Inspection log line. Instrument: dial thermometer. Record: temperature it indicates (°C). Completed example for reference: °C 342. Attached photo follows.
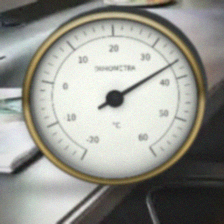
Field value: °C 36
